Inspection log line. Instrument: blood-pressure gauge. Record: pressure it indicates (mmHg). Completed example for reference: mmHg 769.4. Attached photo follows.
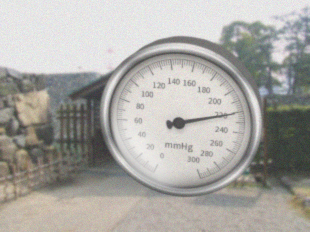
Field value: mmHg 220
